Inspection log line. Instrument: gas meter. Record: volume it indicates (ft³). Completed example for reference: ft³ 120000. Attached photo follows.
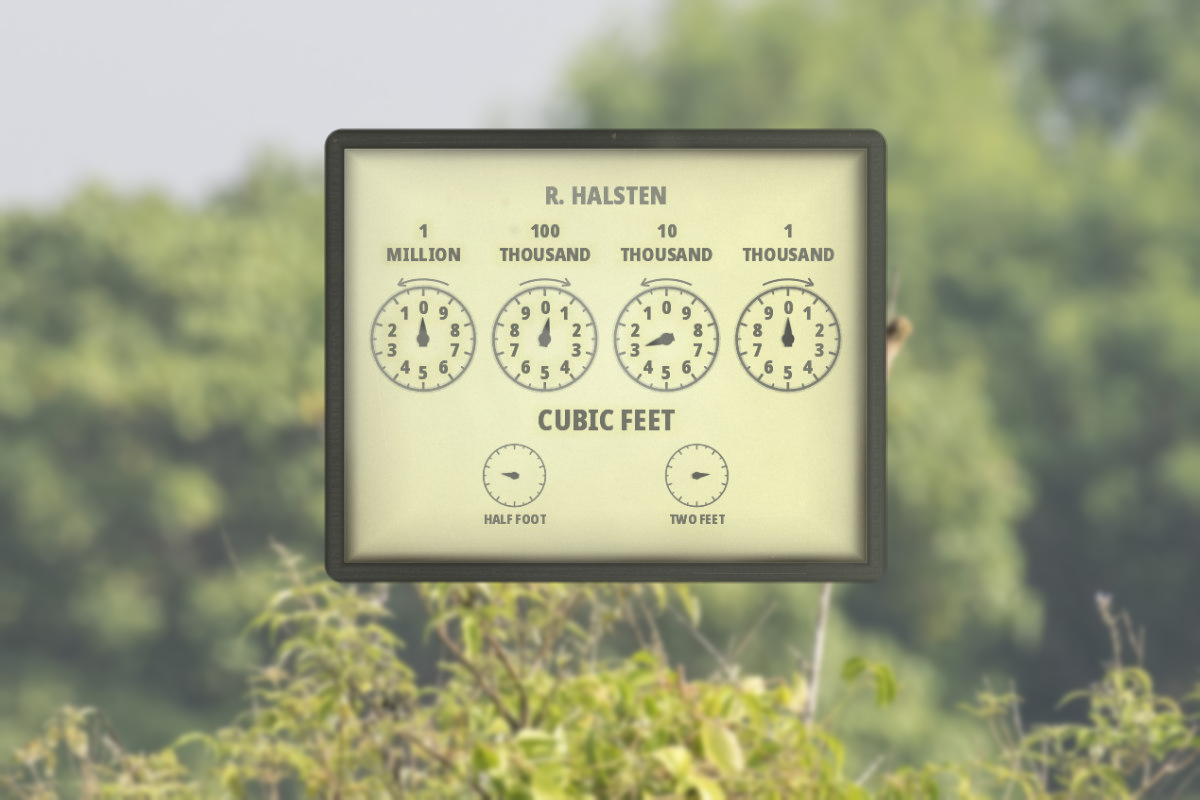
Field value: ft³ 3000
